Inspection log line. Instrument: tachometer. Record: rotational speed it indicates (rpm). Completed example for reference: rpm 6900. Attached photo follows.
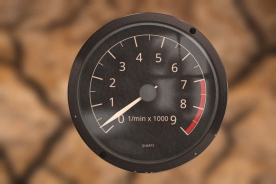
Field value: rpm 250
